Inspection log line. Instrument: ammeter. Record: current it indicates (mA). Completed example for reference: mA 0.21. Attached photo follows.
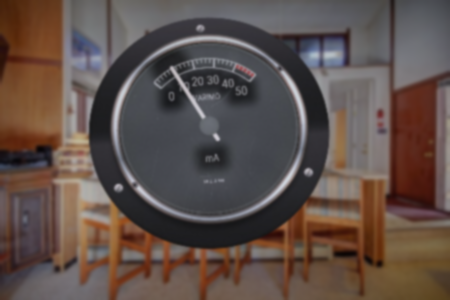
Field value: mA 10
